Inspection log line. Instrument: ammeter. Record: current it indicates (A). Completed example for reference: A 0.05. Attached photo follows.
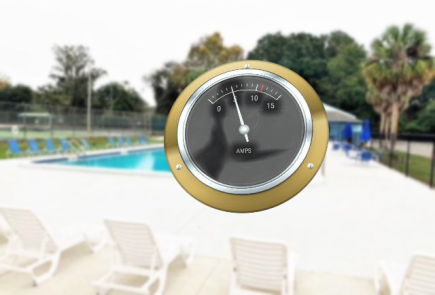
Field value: A 5
